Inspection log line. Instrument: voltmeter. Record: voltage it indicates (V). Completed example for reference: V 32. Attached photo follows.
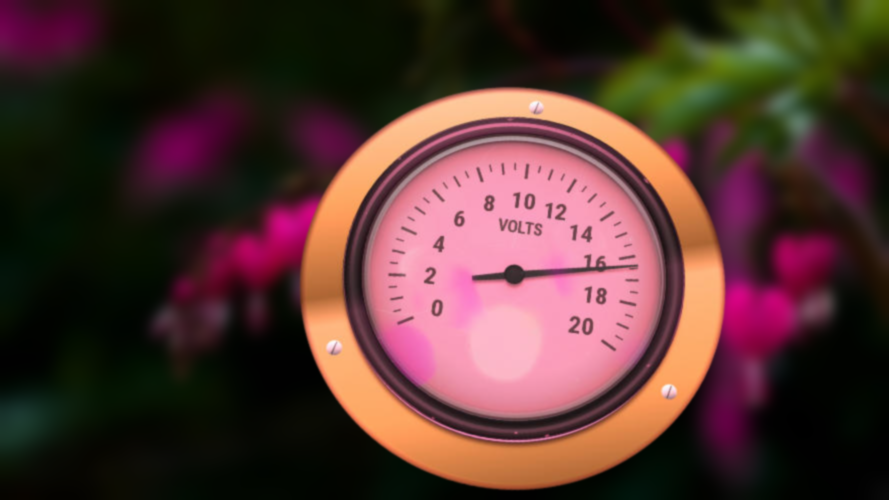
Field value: V 16.5
